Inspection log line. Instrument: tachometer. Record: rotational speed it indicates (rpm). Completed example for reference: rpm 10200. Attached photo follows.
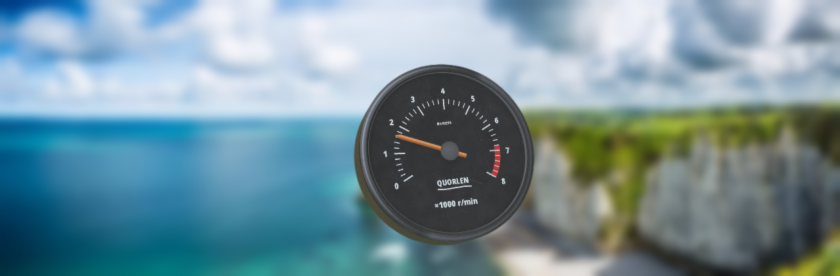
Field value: rpm 1600
